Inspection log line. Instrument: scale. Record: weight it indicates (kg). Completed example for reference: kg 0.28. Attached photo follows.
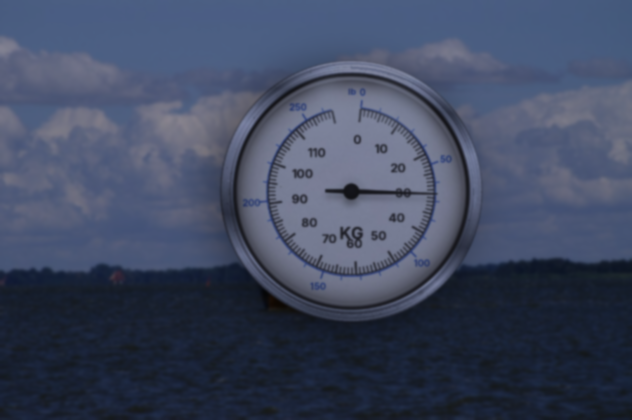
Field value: kg 30
